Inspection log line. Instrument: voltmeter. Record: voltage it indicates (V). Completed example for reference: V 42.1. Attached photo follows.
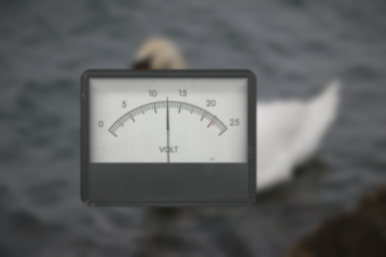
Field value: V 12.5
